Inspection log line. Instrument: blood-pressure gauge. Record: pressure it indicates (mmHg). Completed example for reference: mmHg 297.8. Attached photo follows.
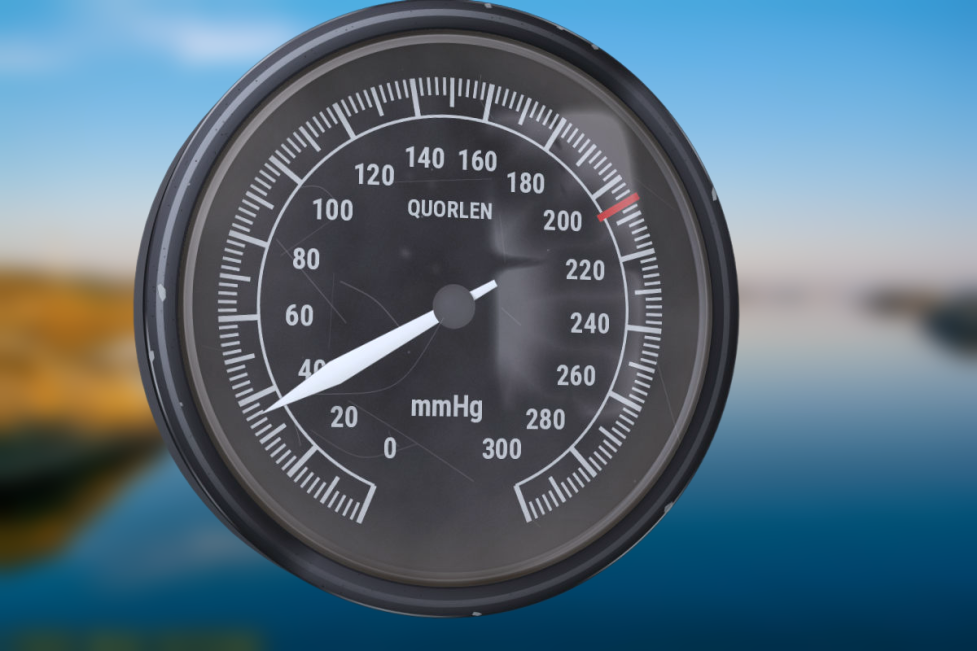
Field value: mmHg 36
